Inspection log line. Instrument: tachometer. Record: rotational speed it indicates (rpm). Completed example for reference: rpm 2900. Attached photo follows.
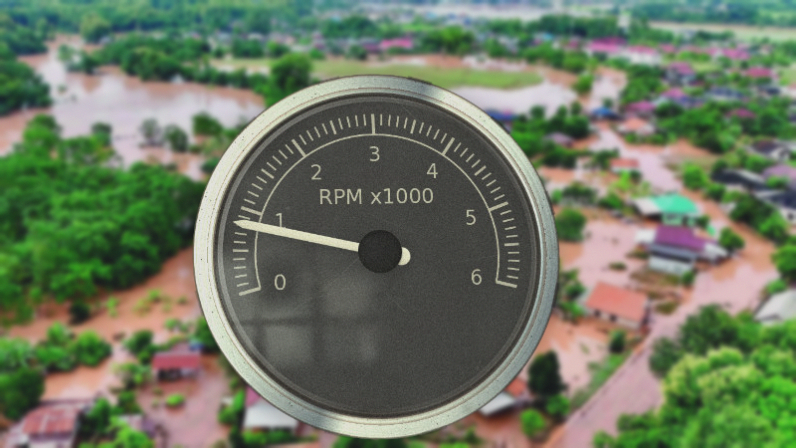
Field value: rpm 800
